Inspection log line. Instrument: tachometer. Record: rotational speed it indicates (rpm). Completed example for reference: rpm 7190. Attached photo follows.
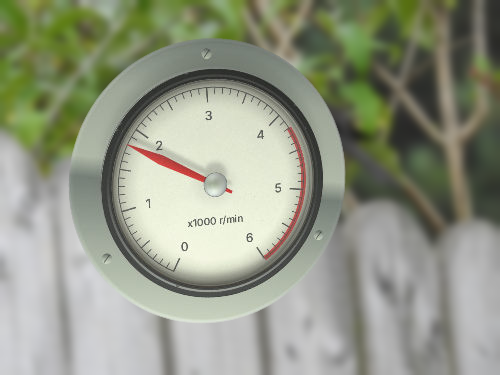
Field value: rpm 1800
